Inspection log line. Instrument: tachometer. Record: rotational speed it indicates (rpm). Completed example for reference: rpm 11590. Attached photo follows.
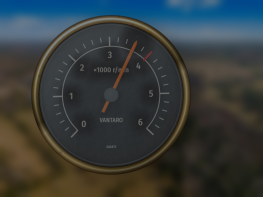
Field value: rpm 3600
